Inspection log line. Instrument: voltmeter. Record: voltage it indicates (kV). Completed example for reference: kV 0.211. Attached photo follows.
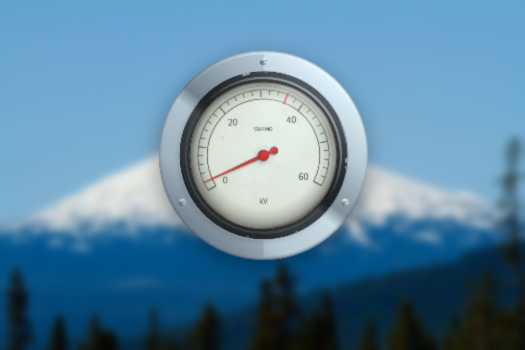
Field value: kV 2
